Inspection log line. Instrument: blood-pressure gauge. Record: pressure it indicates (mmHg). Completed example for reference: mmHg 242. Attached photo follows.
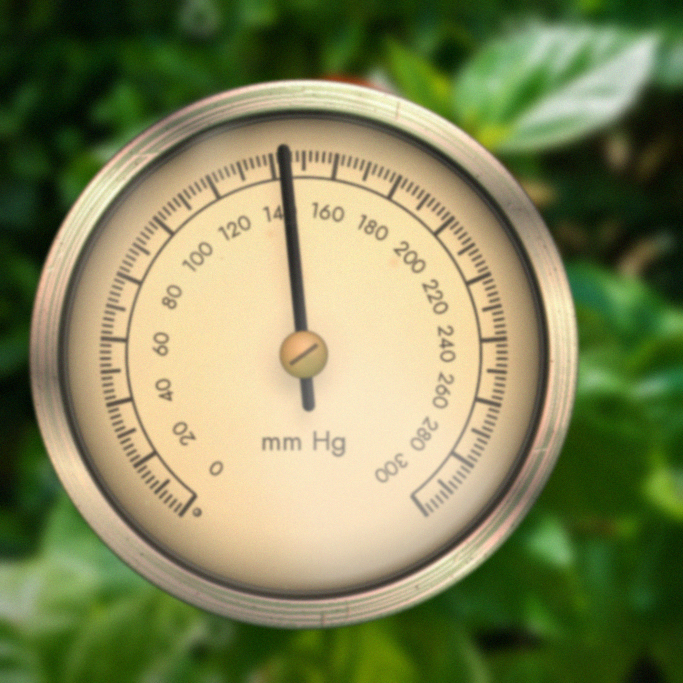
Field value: mmHg 144
